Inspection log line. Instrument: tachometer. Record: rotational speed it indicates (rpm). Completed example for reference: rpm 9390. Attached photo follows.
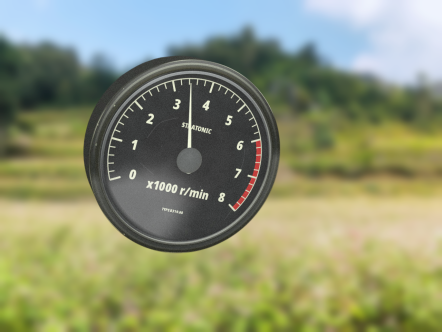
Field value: rpm 3400
